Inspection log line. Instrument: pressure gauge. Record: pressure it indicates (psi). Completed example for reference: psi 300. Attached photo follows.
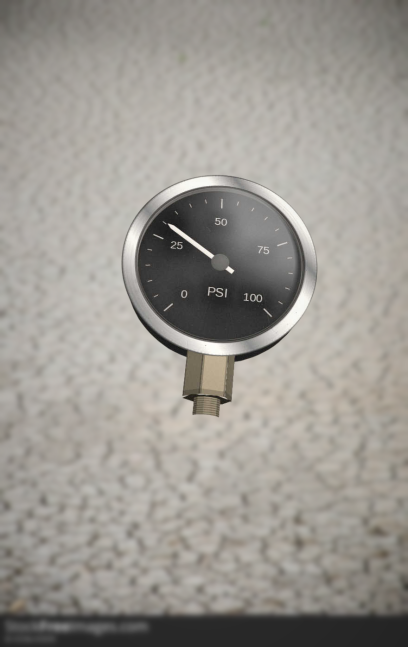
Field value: psi 30
